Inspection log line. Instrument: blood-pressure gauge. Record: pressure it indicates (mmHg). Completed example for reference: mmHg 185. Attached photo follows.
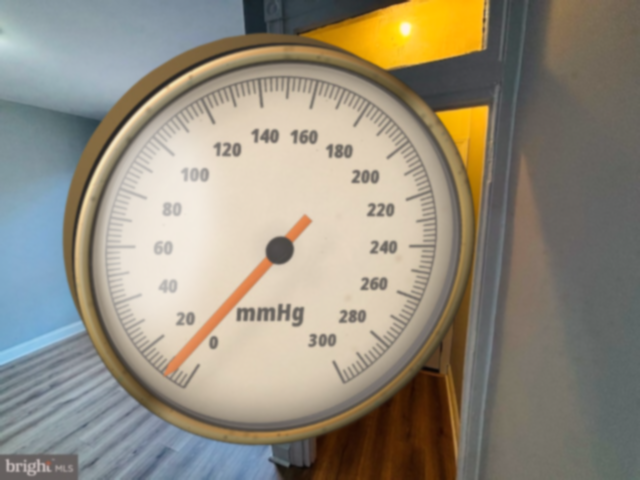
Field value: mmHg 10
